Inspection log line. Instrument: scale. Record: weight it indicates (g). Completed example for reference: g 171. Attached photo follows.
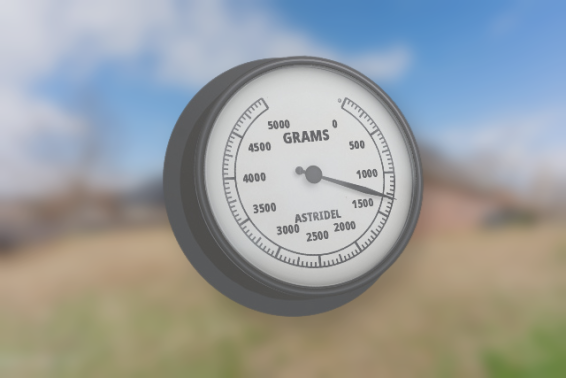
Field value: g 1300
